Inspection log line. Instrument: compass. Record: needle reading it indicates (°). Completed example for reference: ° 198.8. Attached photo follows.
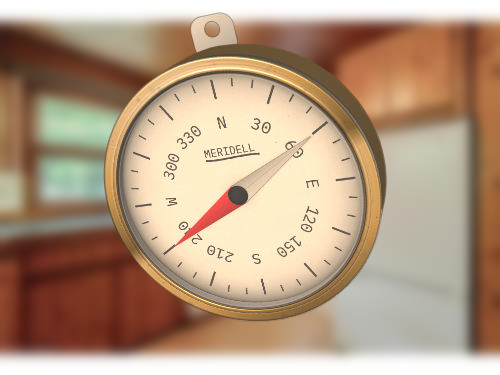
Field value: ° 240
